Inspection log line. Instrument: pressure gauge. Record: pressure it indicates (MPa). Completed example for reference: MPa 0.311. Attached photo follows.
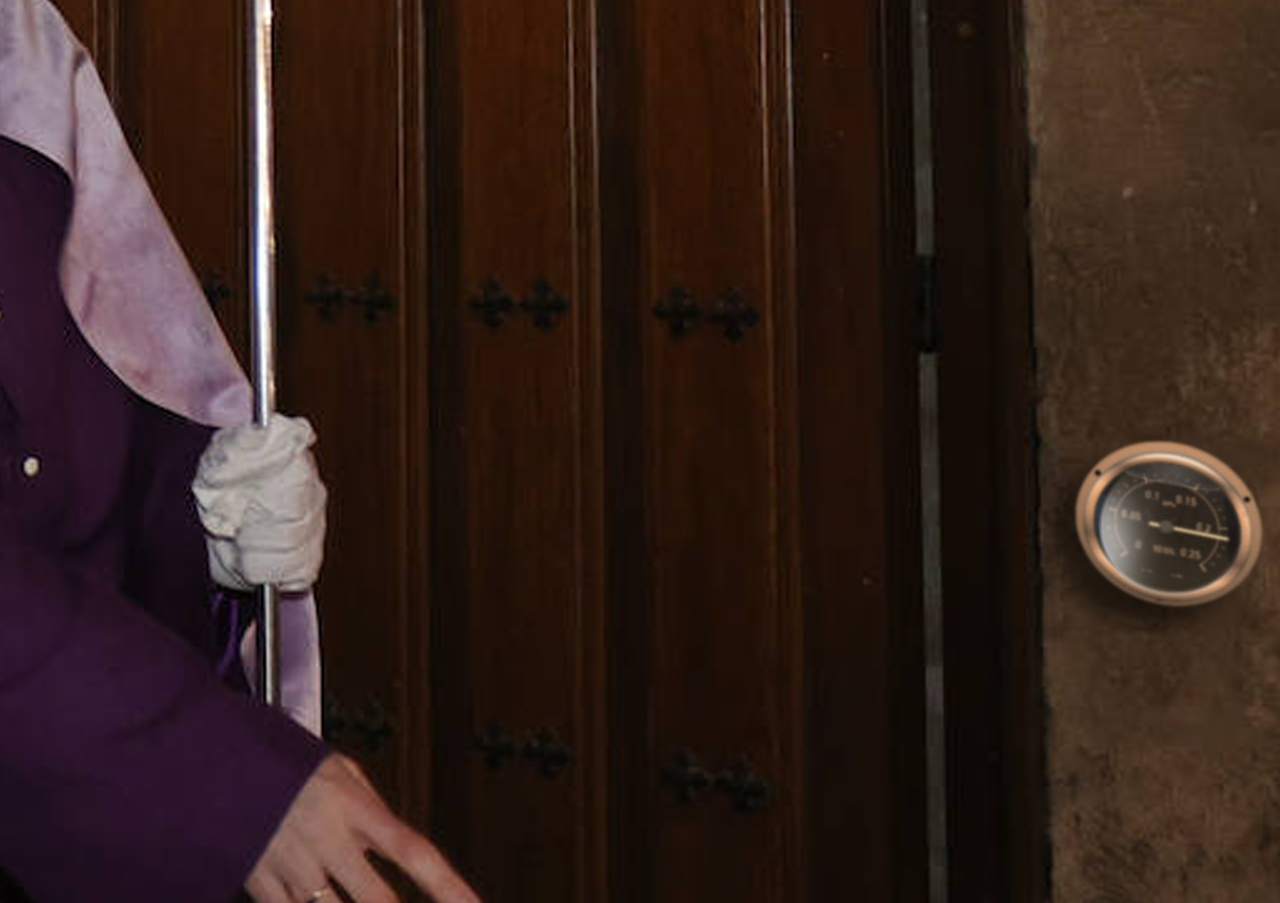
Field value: MPa 0.21
